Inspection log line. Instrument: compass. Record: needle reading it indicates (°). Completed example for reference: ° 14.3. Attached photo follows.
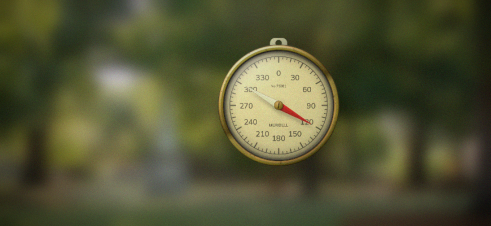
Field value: ° 120
